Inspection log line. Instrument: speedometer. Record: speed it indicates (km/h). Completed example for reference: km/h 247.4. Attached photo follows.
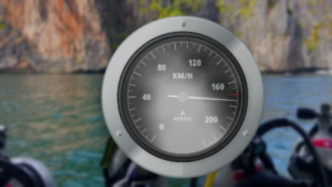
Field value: km/h 175
